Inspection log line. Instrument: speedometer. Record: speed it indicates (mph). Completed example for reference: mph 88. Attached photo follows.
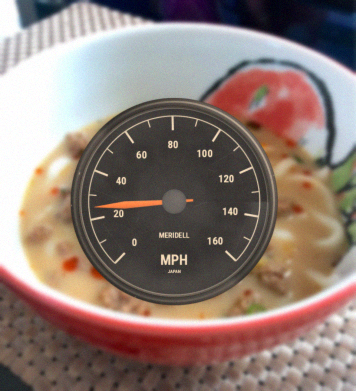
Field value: mph 25
